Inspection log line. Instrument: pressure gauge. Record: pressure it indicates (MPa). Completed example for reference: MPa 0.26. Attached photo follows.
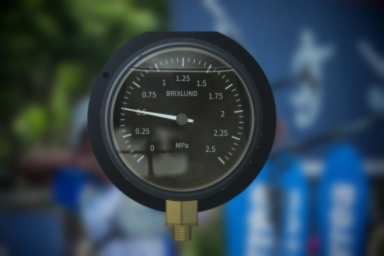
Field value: MPa 0.5
